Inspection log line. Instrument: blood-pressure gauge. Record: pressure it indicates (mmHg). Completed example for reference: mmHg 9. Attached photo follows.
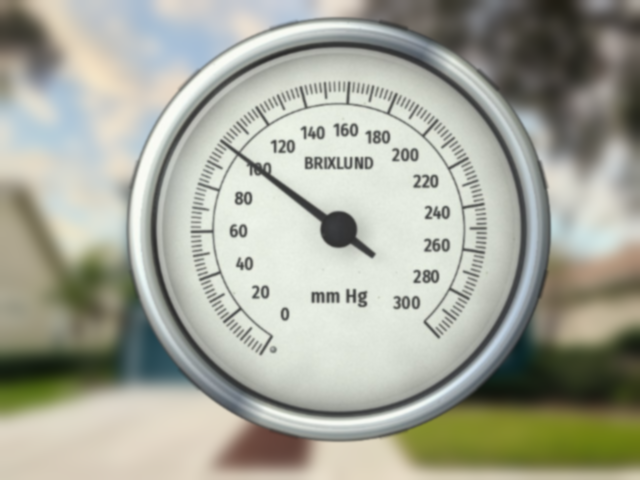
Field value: mmHg 100
